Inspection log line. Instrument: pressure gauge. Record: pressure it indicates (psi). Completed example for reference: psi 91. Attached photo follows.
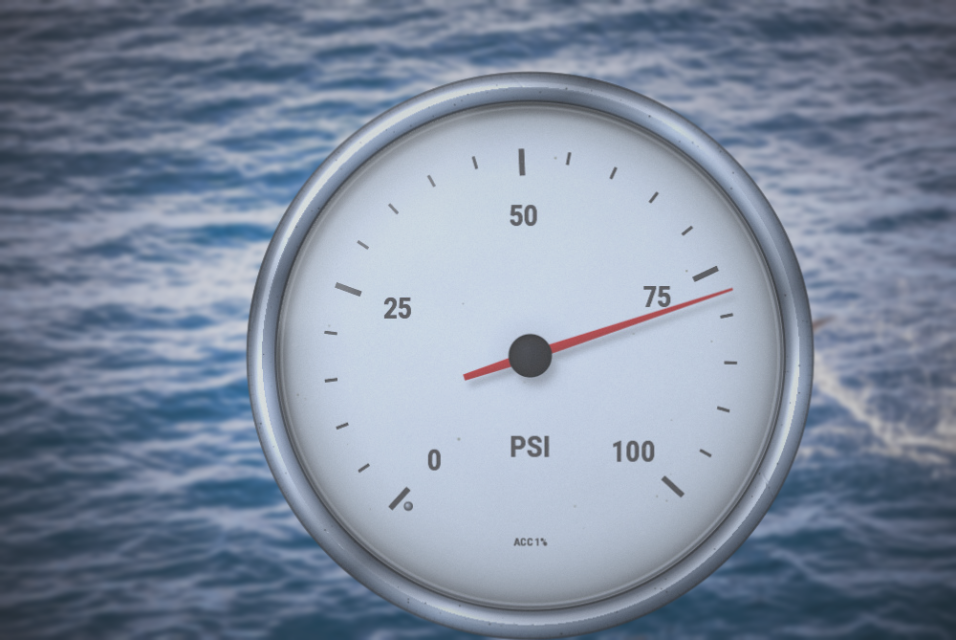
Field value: psi 77.5
